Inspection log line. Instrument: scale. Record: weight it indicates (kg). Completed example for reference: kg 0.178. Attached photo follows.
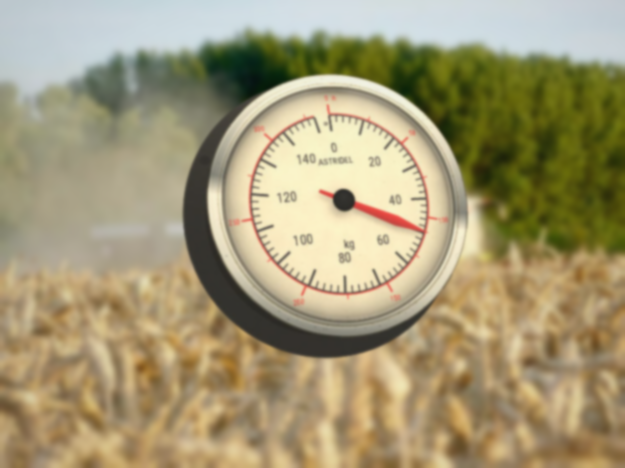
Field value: kg 50
